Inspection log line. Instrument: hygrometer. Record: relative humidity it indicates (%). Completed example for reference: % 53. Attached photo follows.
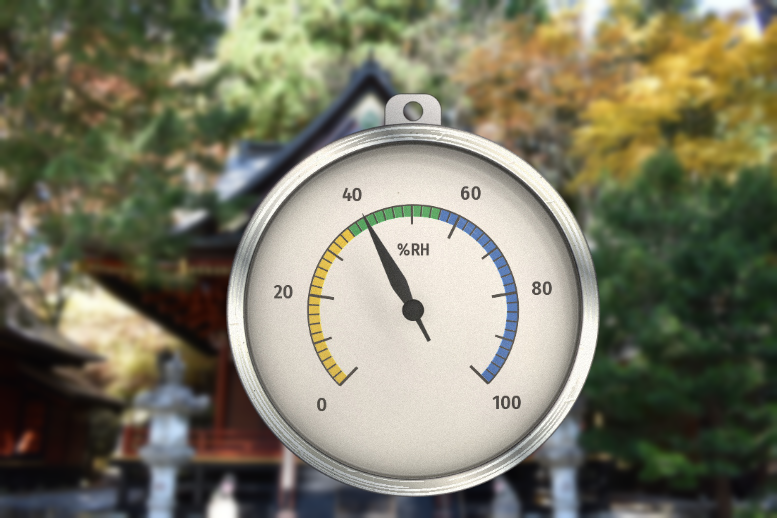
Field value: % 40
